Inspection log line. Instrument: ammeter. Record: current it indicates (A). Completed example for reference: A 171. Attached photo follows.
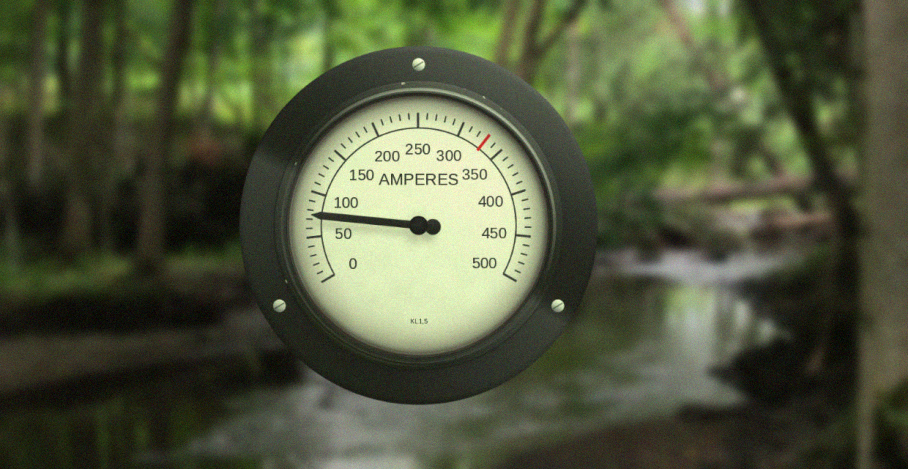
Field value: A 75
